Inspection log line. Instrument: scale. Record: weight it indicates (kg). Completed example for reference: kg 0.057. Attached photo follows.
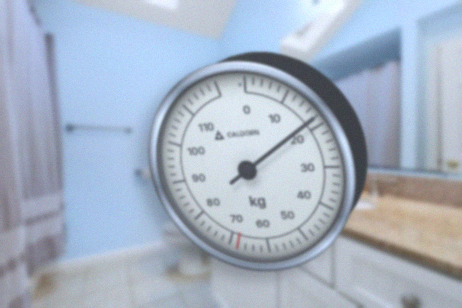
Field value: kg 18
